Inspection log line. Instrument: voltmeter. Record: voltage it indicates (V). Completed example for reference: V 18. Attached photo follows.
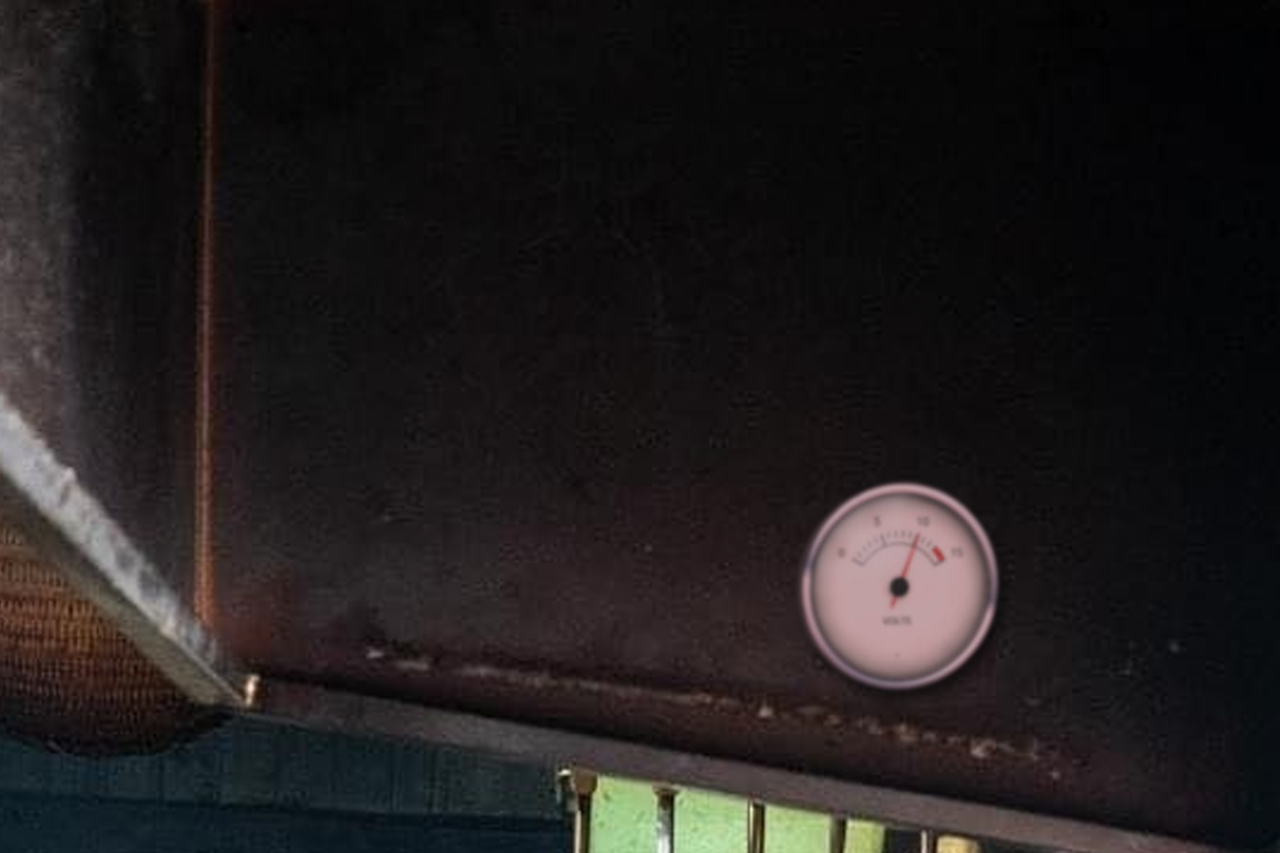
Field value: V 10
